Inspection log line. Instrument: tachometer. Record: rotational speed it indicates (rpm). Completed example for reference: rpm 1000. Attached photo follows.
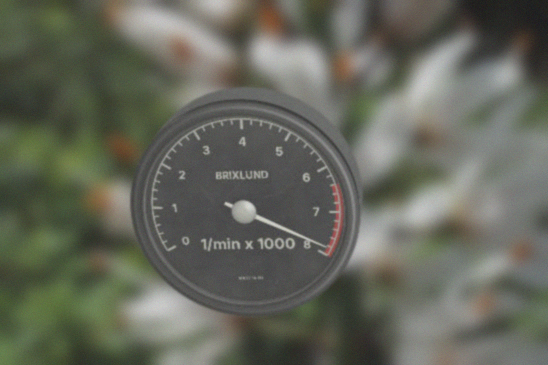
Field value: rpm 7800
